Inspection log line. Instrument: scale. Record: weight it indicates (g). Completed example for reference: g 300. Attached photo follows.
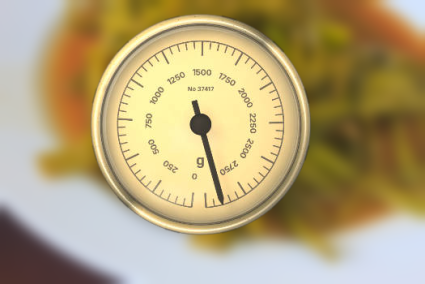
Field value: g 2900
